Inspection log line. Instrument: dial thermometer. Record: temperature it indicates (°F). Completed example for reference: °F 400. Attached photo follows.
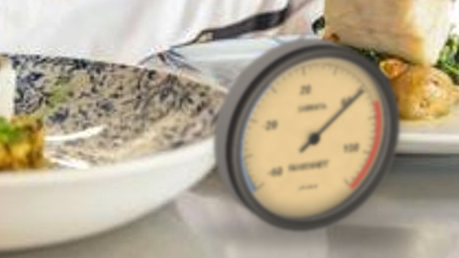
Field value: °F 60
